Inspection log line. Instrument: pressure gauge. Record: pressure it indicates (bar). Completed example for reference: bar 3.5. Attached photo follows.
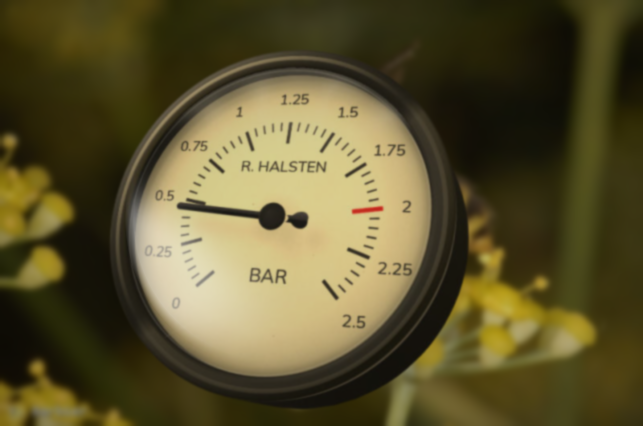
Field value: bar 0.45
